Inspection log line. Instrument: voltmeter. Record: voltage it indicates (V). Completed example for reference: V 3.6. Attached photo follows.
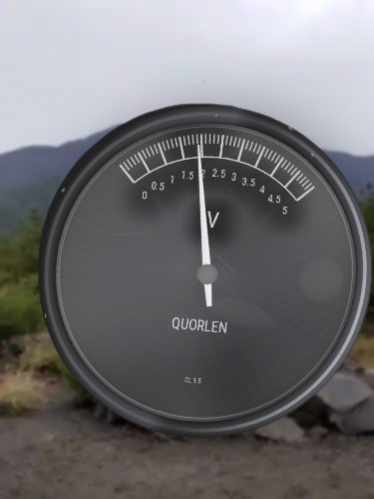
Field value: V 1.9
